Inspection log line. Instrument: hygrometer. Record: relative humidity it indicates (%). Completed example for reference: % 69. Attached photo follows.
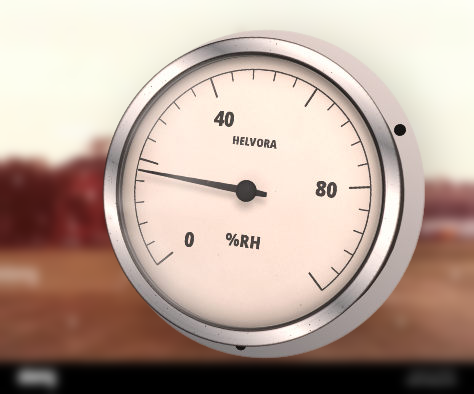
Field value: % 18
